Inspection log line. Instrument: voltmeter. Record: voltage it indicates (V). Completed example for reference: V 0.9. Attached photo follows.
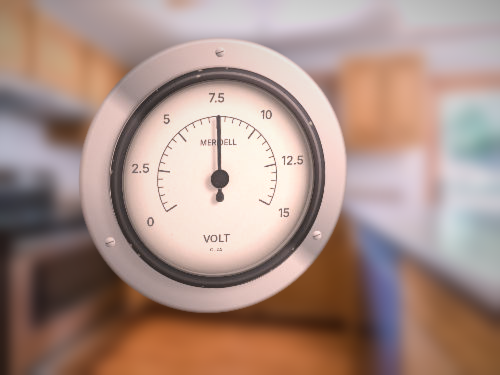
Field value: V 7.5
